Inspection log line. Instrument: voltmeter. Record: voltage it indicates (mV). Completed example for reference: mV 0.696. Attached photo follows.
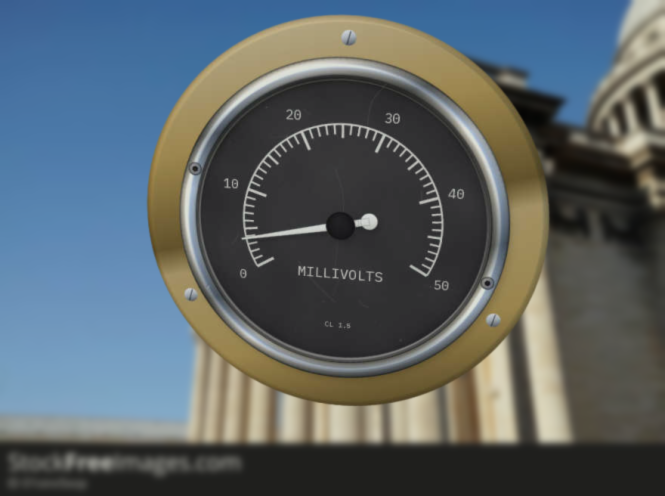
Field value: mV 4
